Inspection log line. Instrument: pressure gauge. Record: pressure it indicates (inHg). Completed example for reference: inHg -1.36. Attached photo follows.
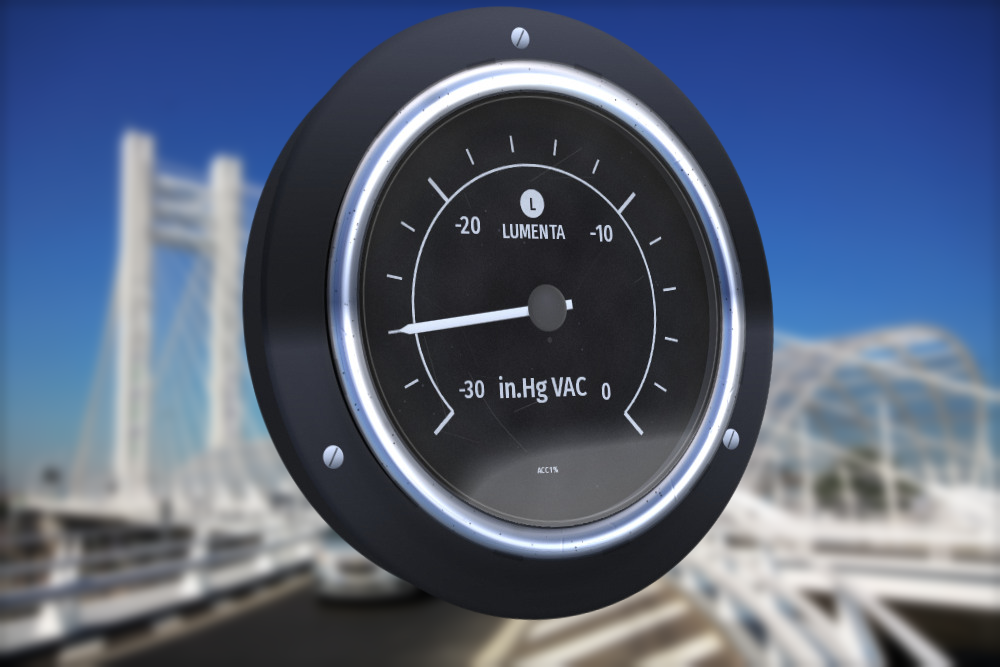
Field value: inHg -26
